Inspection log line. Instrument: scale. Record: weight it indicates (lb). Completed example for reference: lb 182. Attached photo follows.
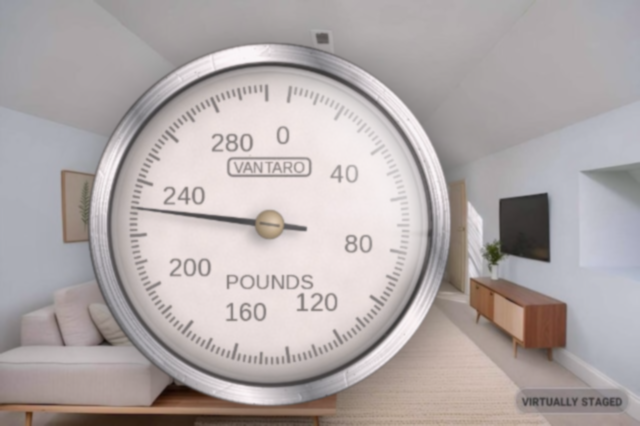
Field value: lb 230
